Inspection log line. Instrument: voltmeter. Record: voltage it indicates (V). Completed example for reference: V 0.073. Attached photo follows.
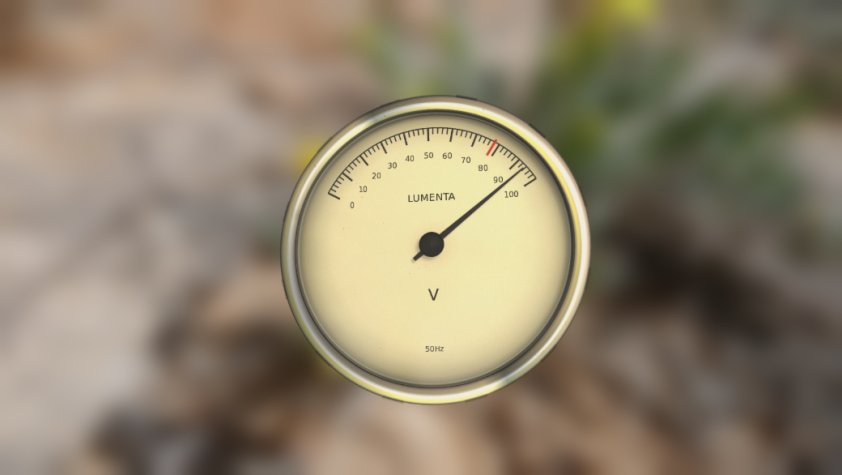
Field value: V 94
